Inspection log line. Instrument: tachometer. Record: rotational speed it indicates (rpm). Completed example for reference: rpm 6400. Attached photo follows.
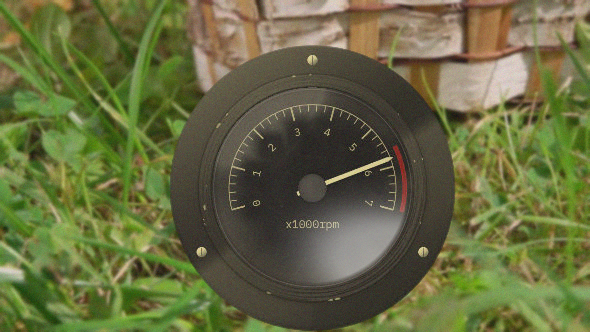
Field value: rpm 5800
